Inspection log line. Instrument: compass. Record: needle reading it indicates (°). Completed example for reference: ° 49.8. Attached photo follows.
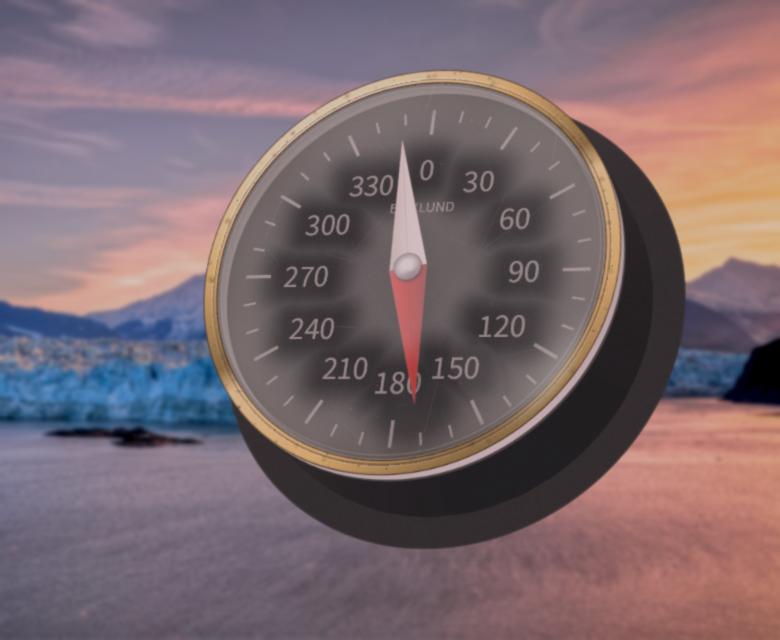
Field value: ° 170
